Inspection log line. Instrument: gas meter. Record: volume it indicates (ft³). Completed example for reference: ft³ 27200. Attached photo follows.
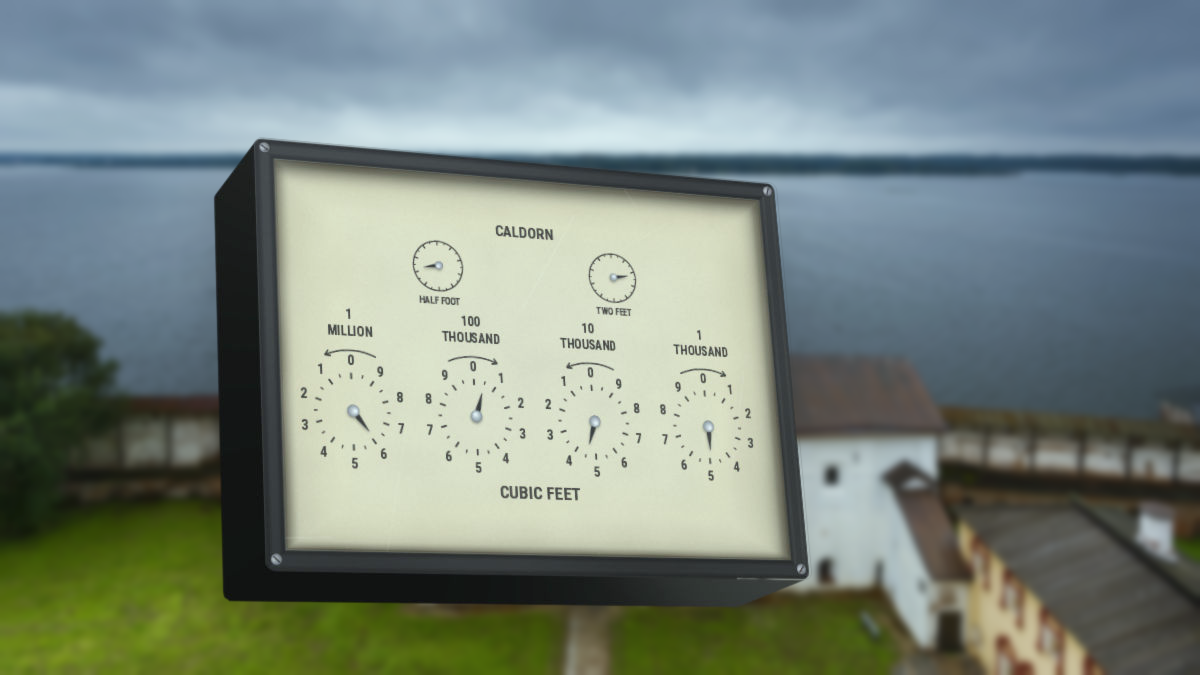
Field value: ft³ 604500
